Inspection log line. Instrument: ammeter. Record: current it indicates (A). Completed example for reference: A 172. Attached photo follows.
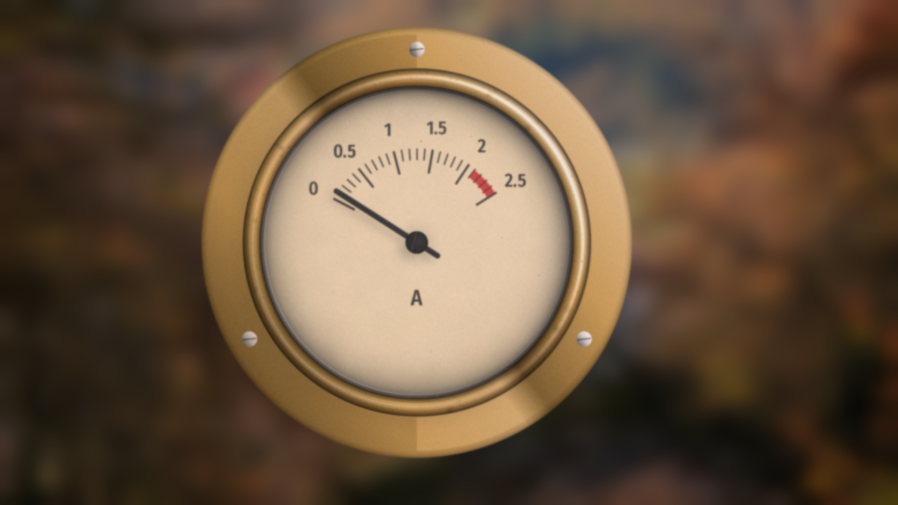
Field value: A 0.1
